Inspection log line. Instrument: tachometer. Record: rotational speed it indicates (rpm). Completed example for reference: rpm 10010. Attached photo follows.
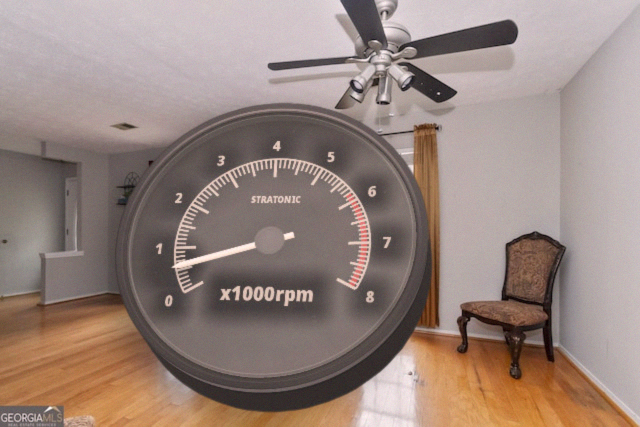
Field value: rpm 500
